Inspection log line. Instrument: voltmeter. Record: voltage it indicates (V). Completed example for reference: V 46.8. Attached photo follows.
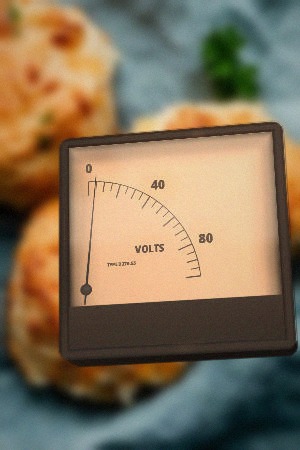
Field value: V 5
